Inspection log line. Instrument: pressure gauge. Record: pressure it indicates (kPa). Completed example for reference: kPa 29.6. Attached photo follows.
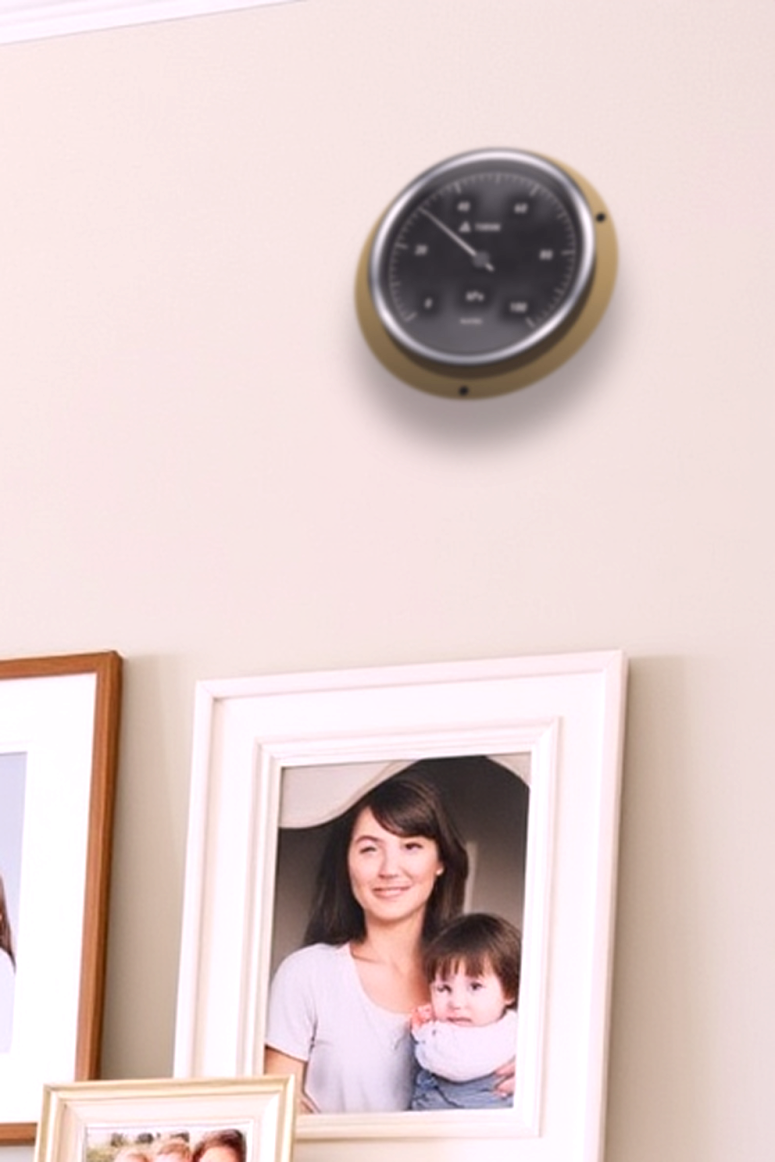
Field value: kPa 30
